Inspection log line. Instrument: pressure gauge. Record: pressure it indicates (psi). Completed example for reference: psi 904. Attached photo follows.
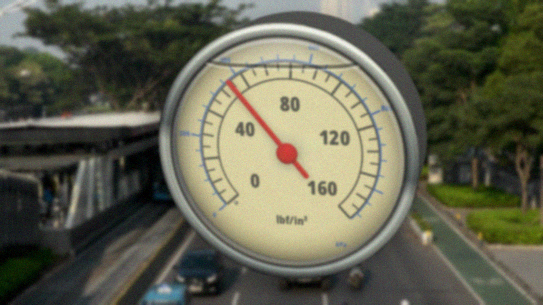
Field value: psi 55
